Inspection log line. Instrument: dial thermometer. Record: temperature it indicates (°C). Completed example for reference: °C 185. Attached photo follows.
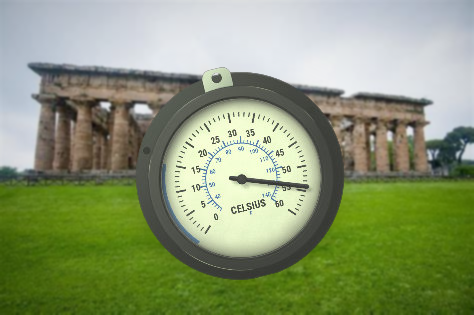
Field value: °C 54
